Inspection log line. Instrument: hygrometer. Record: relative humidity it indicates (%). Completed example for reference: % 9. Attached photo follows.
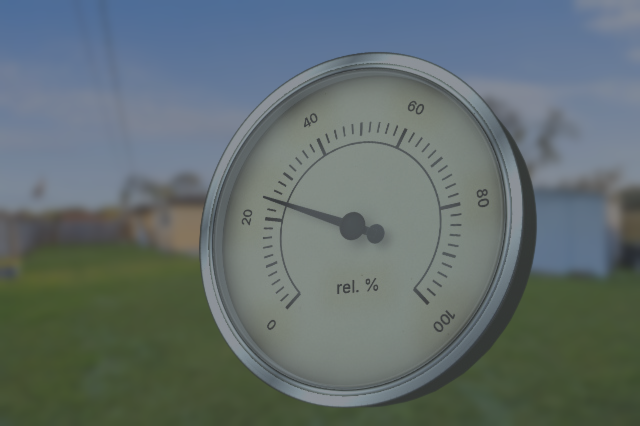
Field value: % 24
